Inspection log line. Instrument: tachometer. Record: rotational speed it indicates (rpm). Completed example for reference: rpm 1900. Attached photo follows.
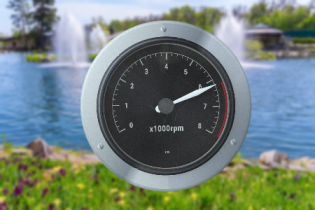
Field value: rpm 6200
